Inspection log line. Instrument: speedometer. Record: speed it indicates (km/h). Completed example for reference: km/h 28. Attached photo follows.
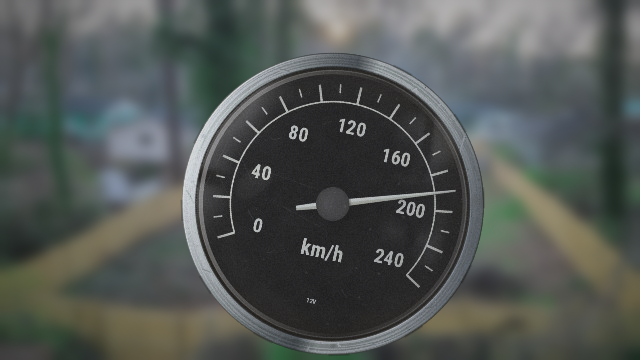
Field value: km/h 190
